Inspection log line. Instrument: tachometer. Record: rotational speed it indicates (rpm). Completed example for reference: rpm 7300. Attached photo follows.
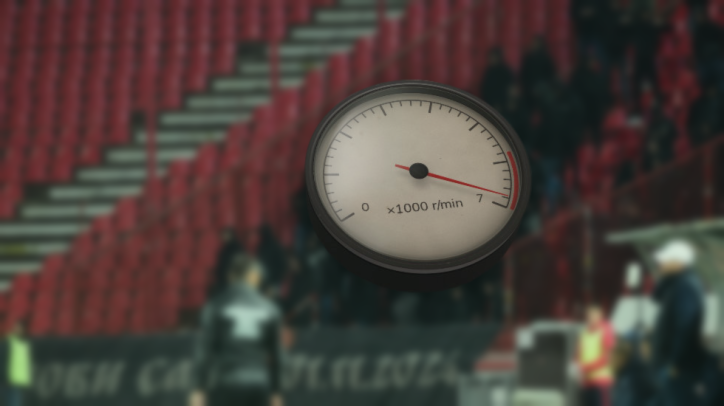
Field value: rpm 6800
